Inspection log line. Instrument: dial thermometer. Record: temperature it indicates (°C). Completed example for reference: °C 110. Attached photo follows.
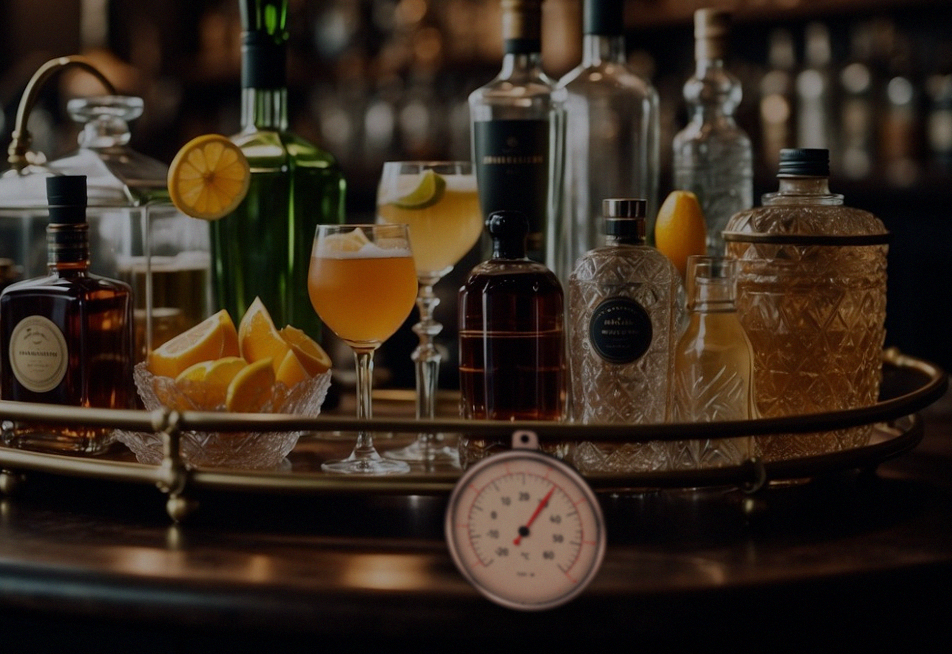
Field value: °C 30
